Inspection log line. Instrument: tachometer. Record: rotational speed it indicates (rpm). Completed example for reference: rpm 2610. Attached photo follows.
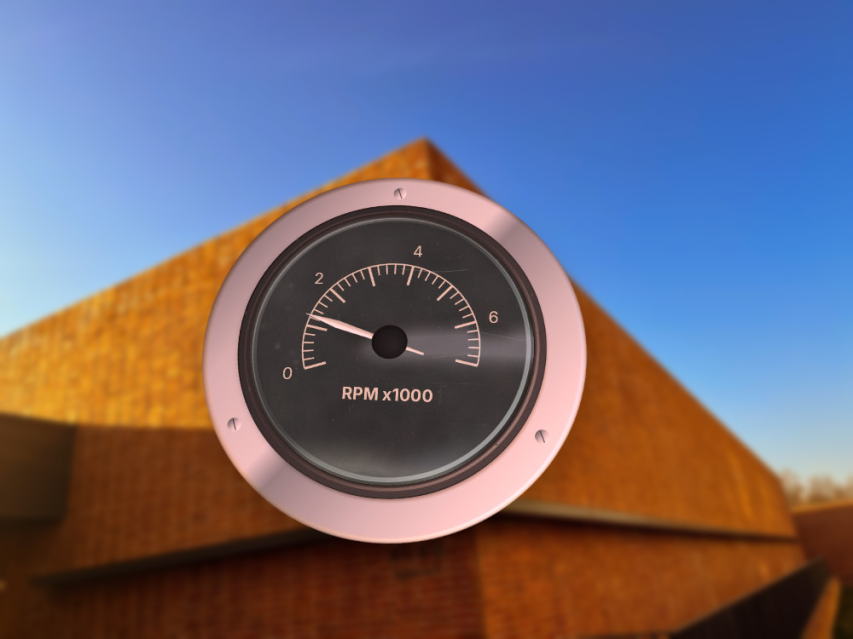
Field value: rpm 1200
